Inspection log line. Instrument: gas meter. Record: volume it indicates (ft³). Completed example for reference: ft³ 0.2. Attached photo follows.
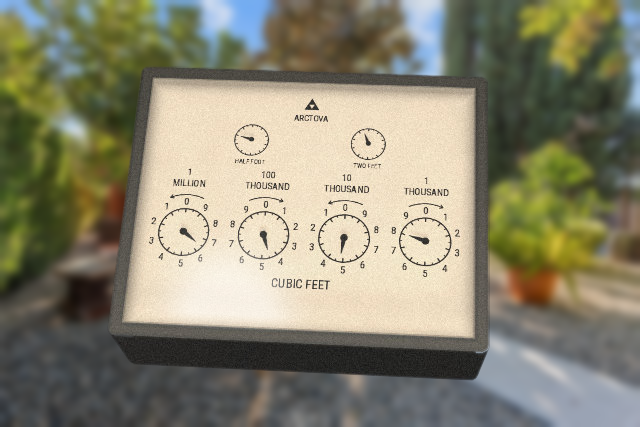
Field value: ft³ 644800
